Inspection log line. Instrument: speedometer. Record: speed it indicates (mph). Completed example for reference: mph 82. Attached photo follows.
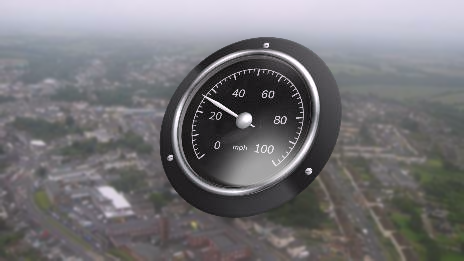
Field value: mph 26
